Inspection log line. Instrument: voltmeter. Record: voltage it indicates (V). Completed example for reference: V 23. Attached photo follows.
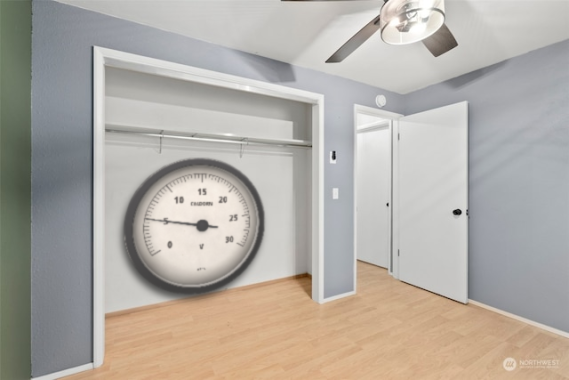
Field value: V 5
